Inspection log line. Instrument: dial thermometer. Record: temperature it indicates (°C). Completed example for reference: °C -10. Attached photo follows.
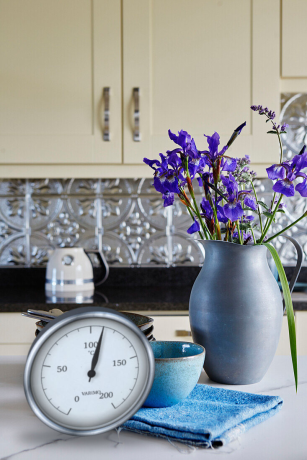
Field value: °C 110
